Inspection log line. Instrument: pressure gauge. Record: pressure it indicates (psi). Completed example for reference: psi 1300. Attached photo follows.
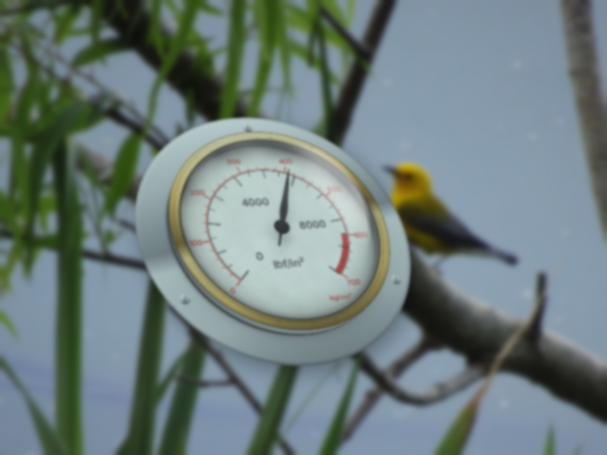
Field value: psi 5750
